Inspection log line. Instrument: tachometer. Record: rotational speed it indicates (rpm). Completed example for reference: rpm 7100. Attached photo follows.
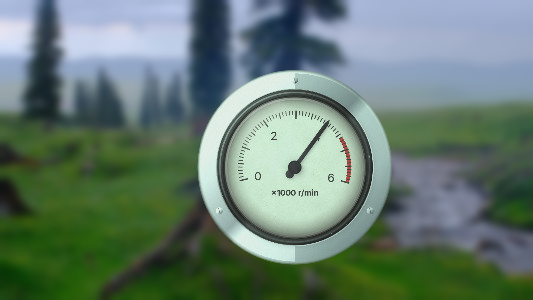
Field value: rpm 4000
